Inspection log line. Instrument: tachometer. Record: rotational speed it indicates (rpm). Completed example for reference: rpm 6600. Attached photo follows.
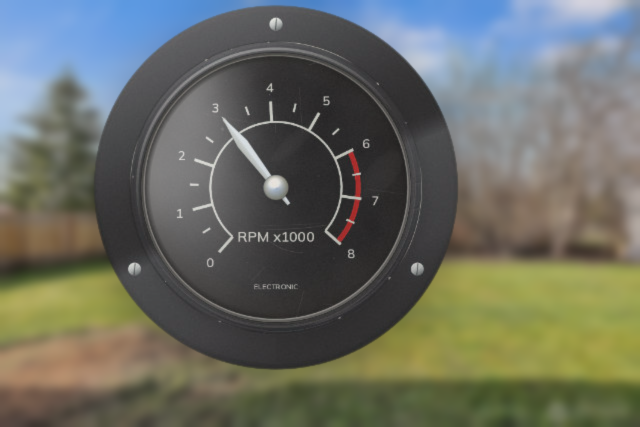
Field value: rpm 3000
